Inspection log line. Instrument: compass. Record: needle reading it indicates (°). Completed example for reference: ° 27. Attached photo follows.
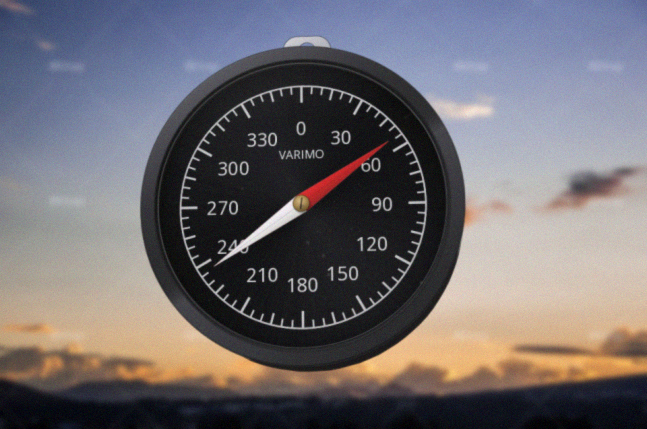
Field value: ° 55
